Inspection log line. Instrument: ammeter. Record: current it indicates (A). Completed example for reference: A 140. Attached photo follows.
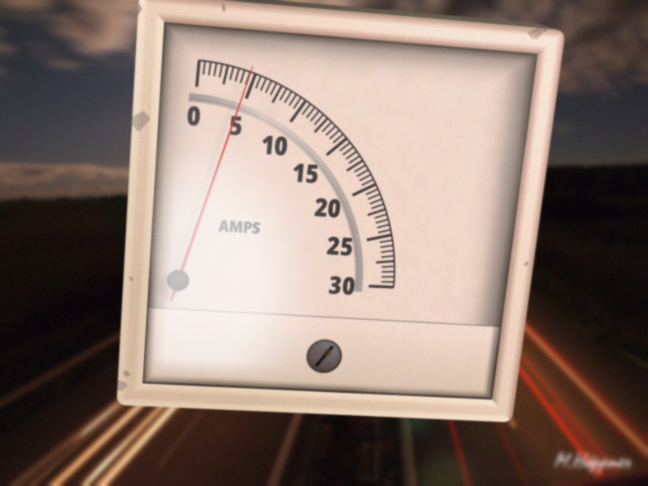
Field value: A 4.5
